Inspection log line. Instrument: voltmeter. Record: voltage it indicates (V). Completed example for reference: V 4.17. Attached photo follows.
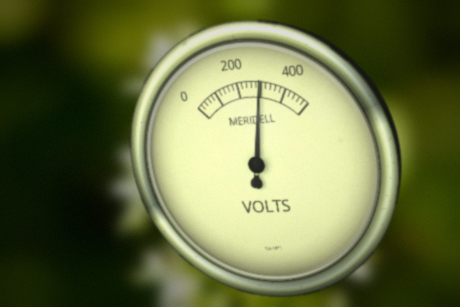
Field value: V 300
